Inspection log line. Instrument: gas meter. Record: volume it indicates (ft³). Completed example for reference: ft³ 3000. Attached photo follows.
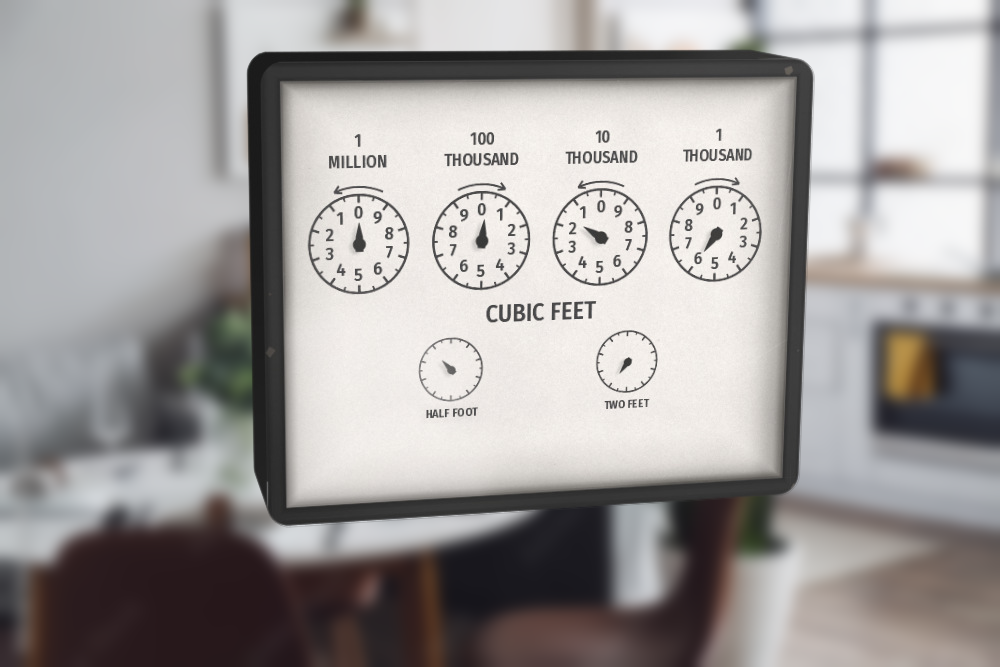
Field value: ft³ 1600
